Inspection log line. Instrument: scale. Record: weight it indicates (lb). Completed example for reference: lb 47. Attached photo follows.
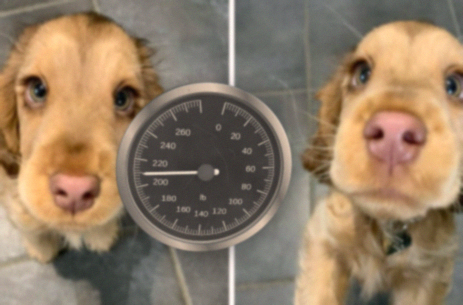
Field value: lb 210
